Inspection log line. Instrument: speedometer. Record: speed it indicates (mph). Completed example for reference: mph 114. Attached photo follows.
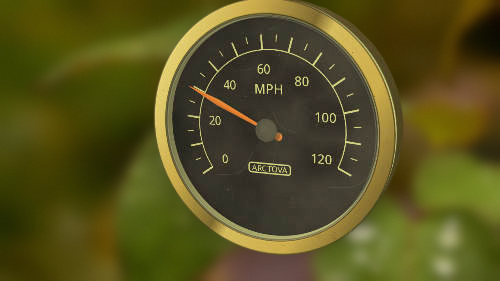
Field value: mph 30
